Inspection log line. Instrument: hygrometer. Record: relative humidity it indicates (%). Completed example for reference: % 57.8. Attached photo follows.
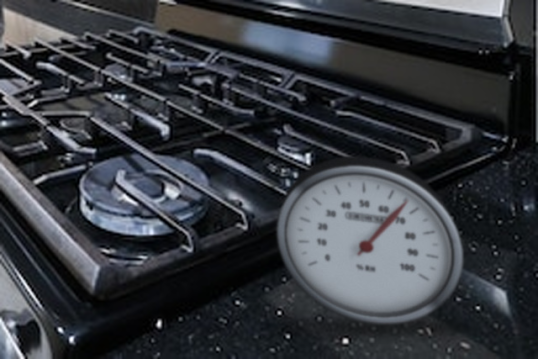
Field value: % 65
